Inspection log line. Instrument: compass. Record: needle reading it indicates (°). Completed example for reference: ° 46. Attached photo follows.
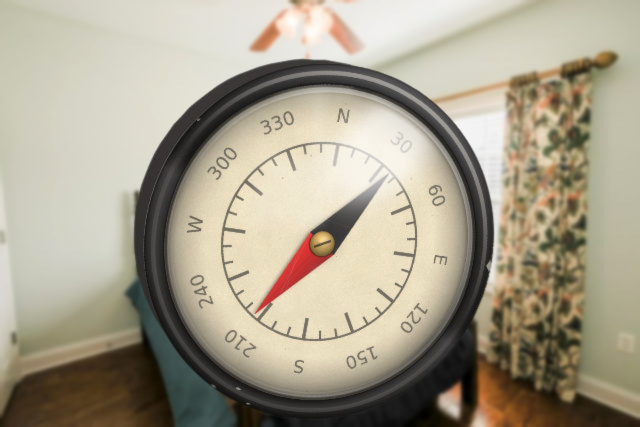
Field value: ° 215
